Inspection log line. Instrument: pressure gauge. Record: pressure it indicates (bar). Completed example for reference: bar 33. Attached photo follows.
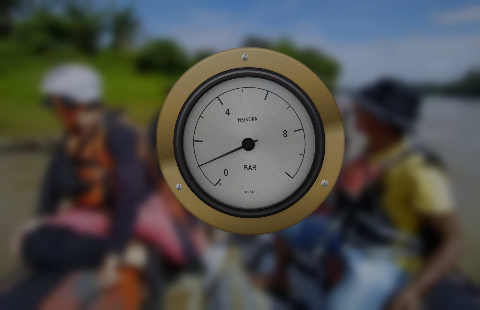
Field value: bar 1
